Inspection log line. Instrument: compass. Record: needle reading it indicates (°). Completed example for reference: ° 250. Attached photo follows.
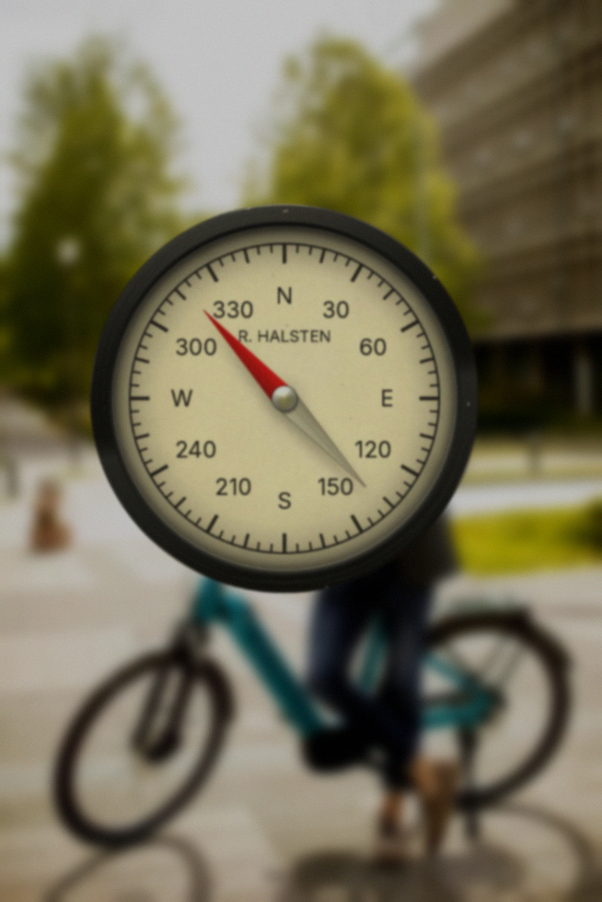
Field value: ° 317.5
